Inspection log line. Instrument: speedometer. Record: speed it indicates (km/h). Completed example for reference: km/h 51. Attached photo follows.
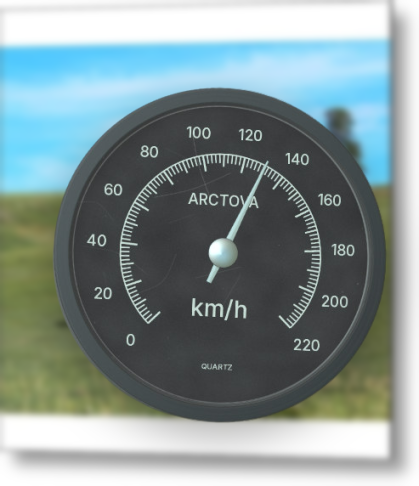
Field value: km/h 130
